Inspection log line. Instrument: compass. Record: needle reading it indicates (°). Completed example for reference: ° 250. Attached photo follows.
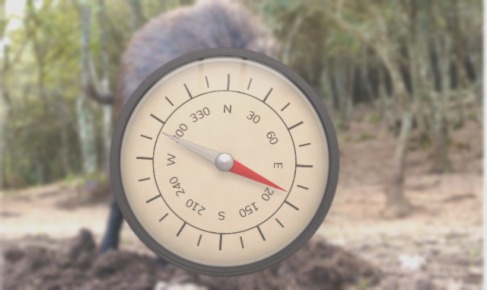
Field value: ° 112.5
